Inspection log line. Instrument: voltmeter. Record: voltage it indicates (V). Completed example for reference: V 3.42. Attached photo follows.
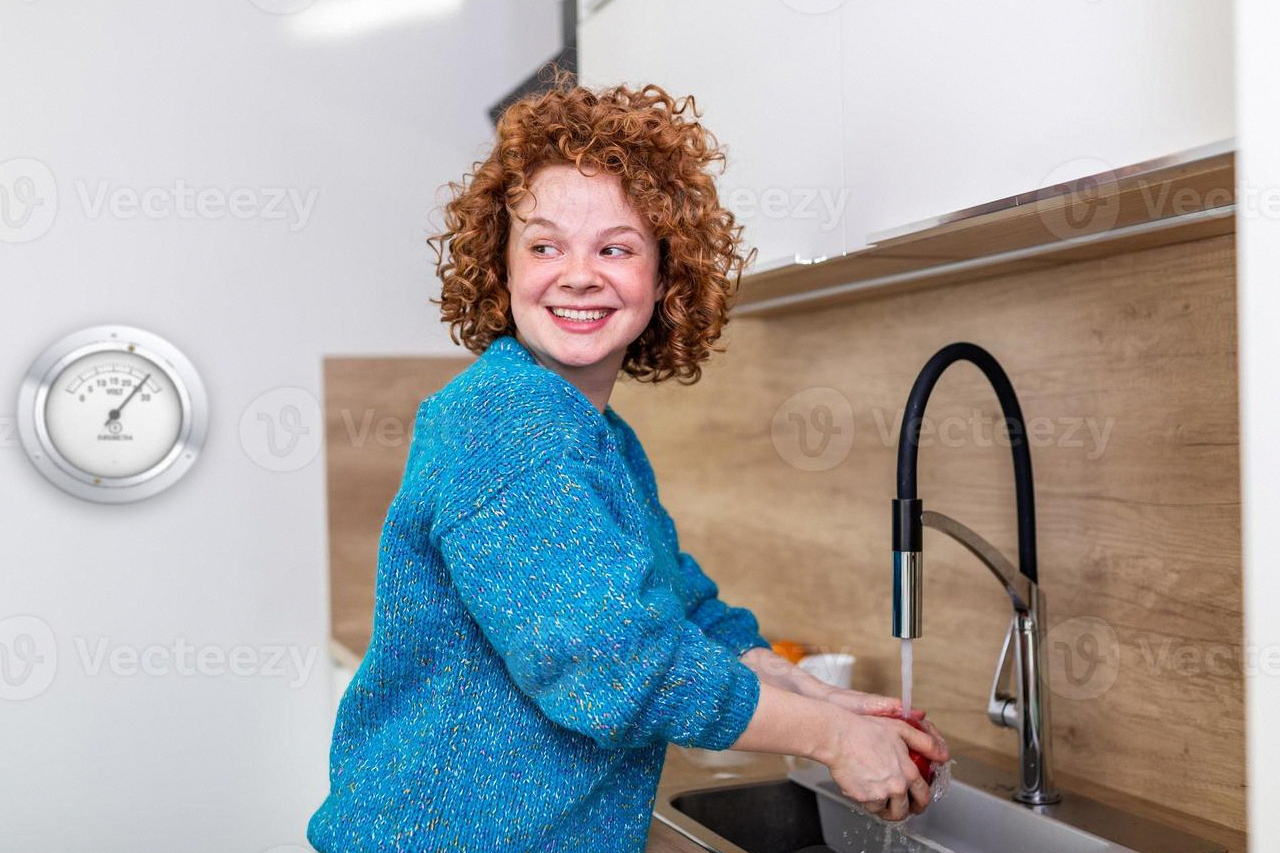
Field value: V 25
